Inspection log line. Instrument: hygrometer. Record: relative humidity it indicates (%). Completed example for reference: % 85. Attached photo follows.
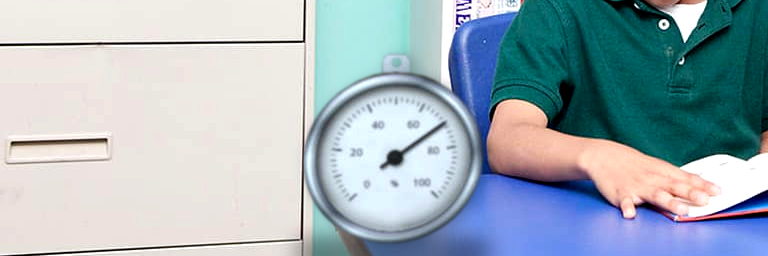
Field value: % 70
